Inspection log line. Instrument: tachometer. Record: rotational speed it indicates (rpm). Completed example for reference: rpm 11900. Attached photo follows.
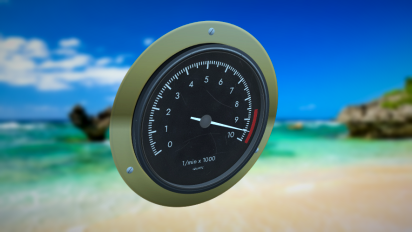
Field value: rpm 9500
